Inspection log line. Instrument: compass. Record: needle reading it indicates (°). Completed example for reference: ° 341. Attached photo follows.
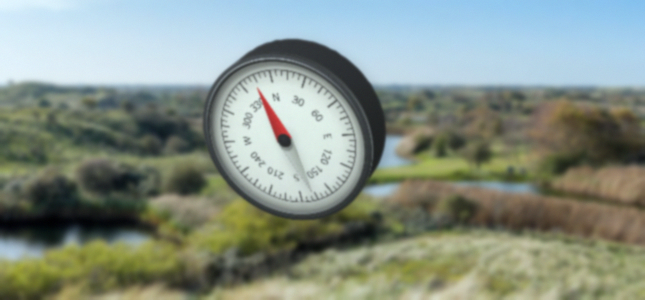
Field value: ° 345
